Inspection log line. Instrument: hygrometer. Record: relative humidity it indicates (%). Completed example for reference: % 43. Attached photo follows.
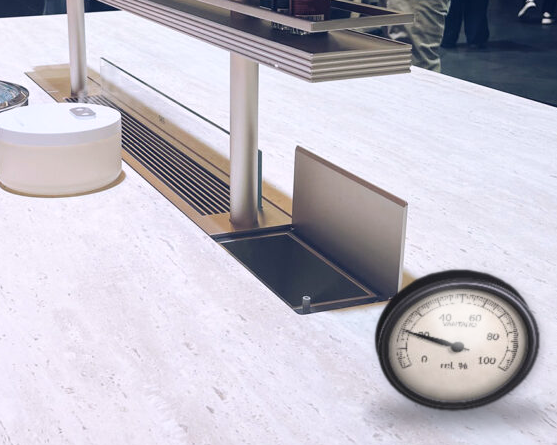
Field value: % 20
